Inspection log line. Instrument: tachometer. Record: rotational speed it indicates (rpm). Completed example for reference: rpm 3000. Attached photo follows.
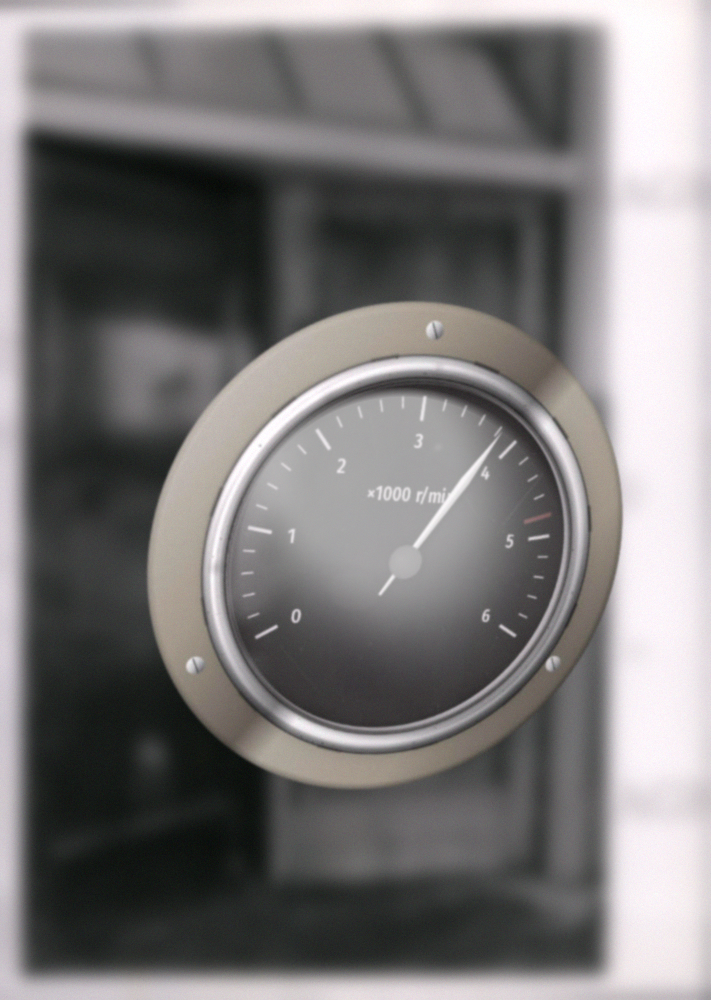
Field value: rpm 3800
